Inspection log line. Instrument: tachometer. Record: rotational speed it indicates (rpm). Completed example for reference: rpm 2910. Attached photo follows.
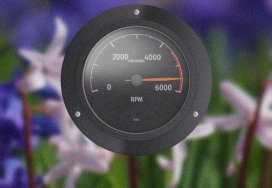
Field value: rpm 5500
